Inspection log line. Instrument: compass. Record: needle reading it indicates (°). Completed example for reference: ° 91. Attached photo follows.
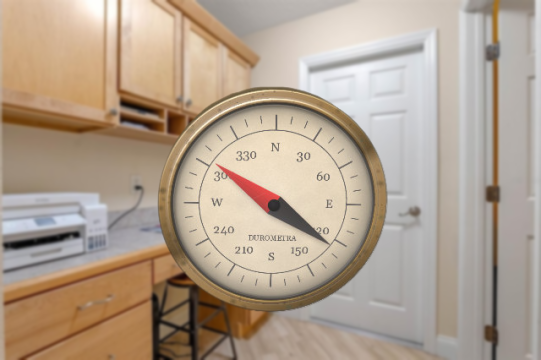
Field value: ° 305
